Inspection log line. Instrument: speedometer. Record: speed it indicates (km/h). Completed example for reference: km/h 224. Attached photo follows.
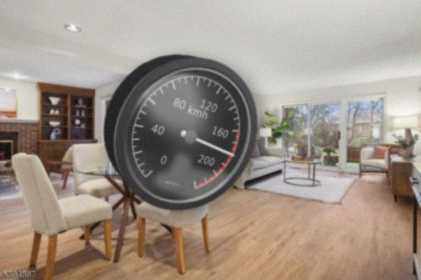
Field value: km/h 180
